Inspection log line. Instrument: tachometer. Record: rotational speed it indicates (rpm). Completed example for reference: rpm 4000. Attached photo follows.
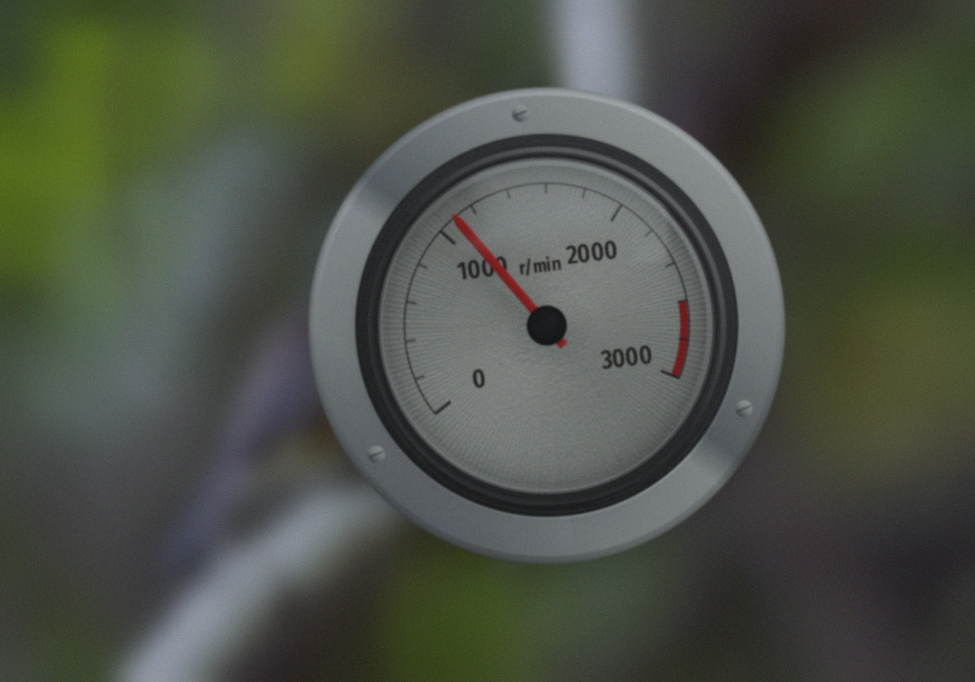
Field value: rpm 1100
